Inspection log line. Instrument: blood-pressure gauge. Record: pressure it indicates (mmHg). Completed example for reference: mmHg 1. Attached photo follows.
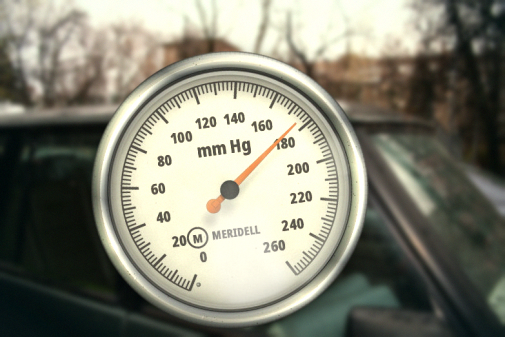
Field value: mmHg 176
